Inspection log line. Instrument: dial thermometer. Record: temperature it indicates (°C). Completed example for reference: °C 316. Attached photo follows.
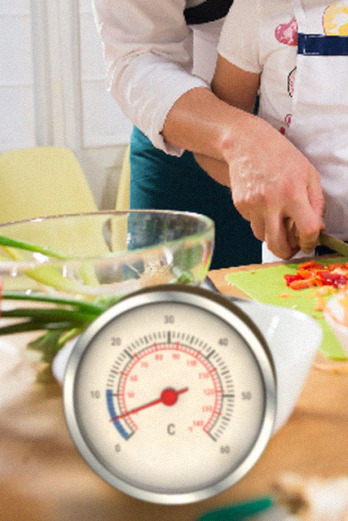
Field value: °C 5
